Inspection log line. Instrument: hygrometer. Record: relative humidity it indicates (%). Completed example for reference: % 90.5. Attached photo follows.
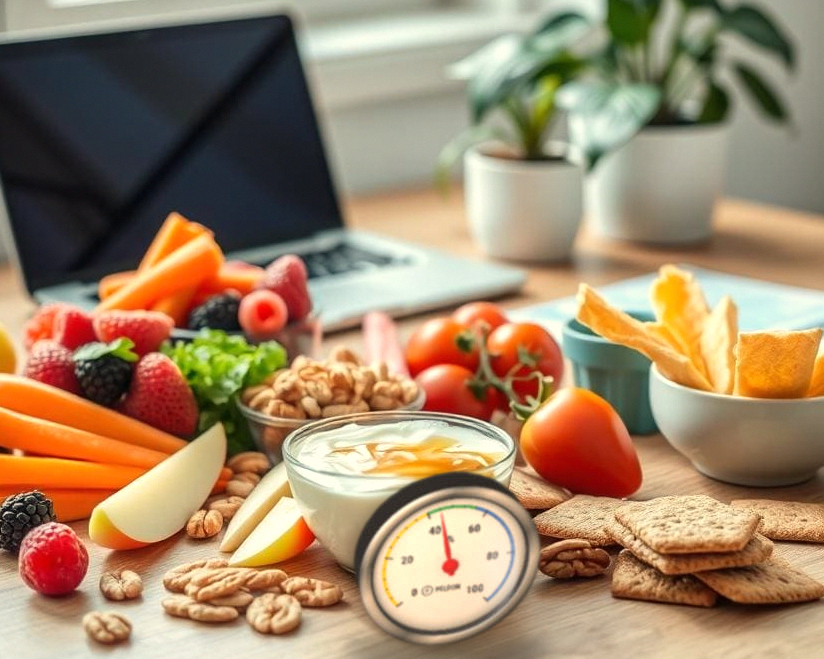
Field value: % 44
